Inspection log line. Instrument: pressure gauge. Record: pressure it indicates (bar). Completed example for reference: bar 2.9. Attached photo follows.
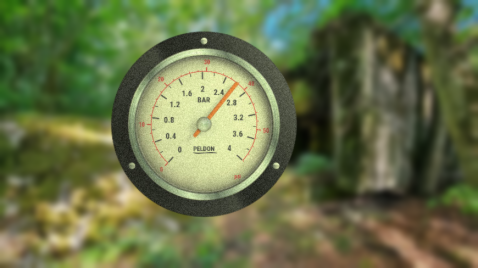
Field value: bar 2.6
